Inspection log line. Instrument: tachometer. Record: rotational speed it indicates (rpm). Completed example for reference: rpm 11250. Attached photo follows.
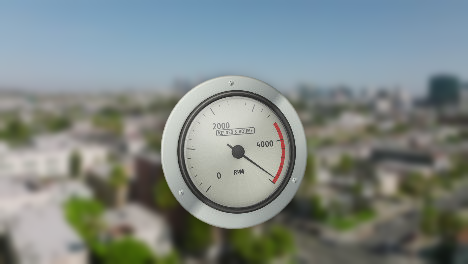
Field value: rpm 4900
